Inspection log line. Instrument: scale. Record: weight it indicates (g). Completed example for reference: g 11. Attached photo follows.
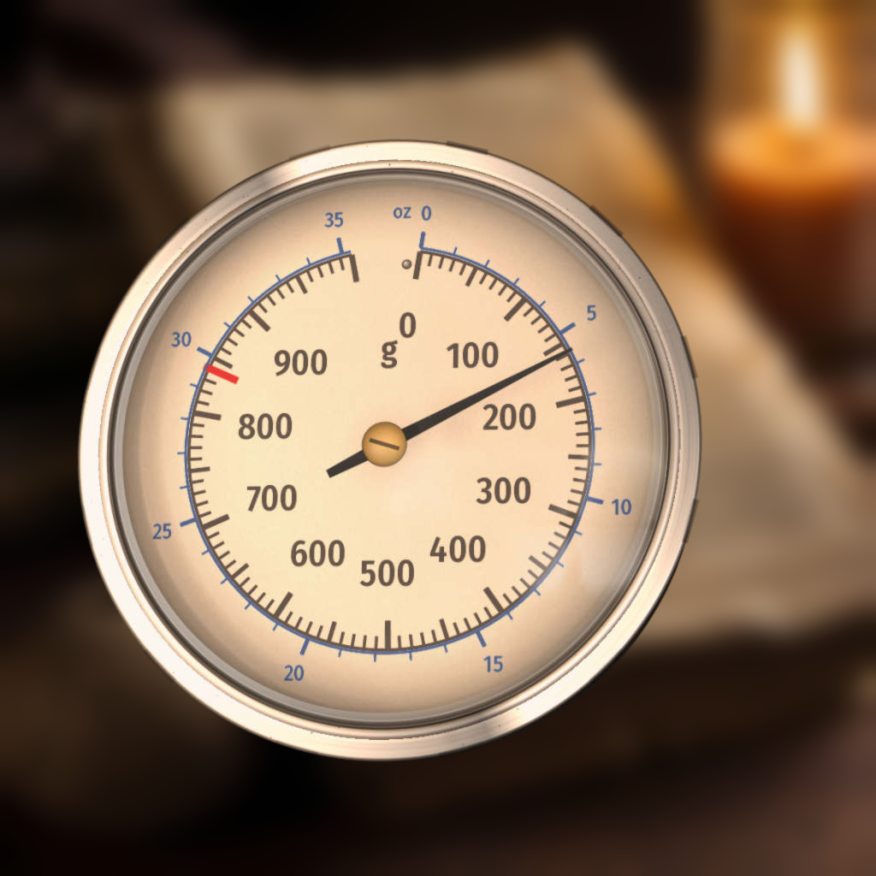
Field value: g 160
